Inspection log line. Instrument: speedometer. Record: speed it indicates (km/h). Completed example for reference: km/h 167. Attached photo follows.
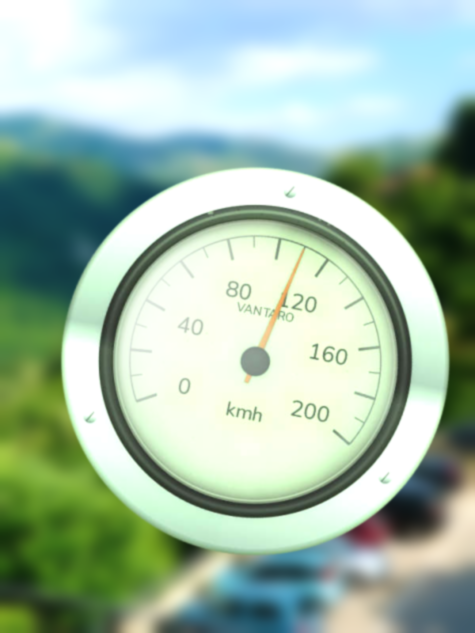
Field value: km/h 110
